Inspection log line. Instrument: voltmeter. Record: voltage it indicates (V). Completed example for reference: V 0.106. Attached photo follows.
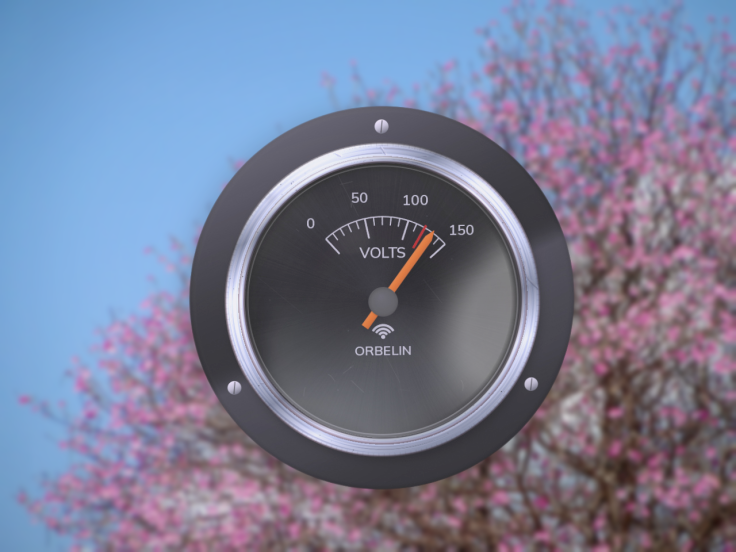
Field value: V 130
